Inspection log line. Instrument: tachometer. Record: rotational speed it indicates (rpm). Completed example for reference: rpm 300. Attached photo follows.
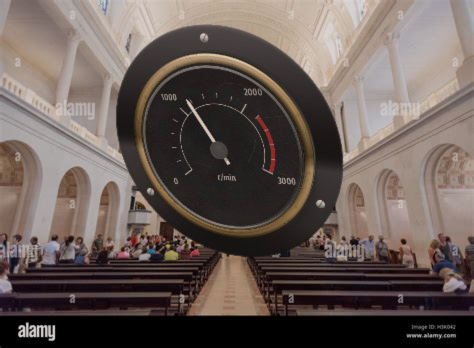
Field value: rpm 1200
